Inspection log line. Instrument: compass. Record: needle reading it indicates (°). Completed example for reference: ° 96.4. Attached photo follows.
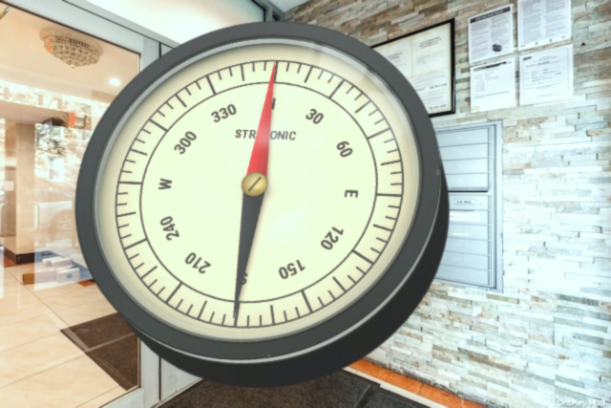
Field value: ° 0
